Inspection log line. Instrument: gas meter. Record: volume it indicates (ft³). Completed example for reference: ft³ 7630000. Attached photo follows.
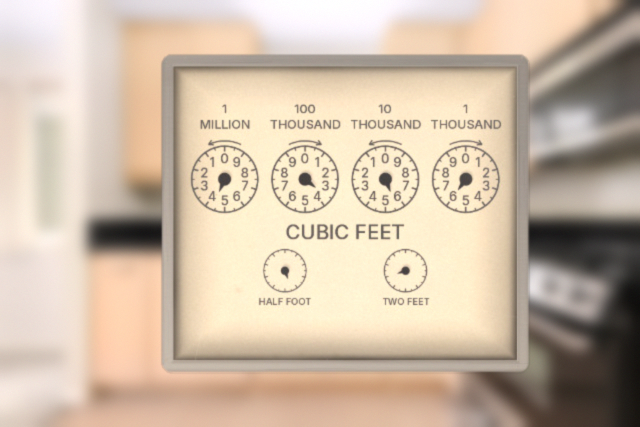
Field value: ft³ 435600
